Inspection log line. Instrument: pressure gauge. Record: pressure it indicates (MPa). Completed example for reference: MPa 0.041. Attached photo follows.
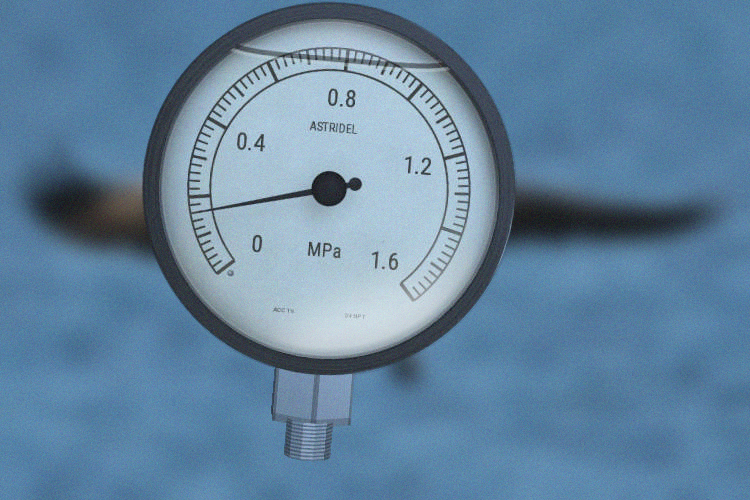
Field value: MPa 0.16
